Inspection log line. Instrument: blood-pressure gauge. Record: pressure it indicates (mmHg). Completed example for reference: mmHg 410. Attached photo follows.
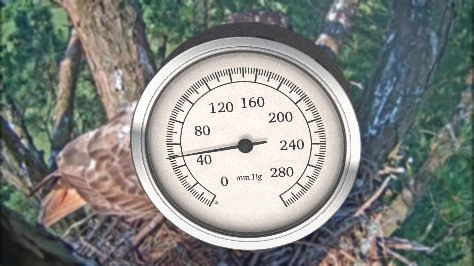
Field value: mmHg 50
